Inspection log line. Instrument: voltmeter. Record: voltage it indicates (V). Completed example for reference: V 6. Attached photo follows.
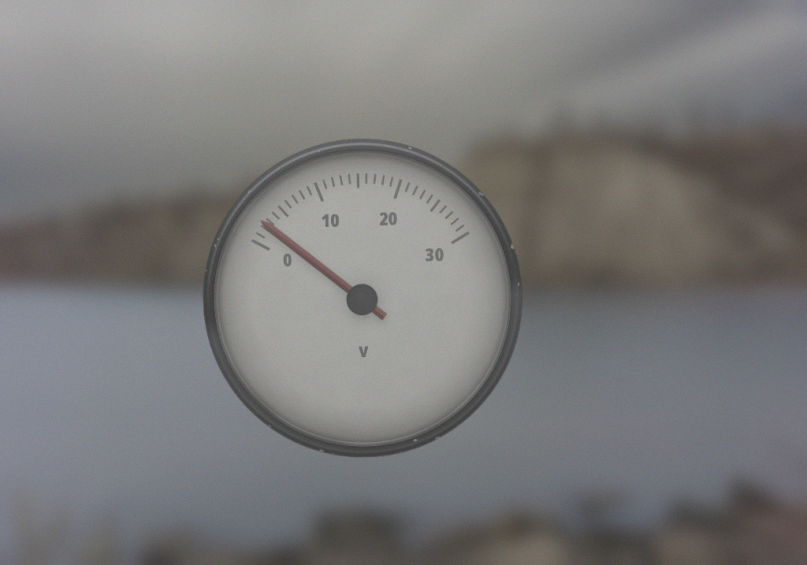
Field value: V 2.5
